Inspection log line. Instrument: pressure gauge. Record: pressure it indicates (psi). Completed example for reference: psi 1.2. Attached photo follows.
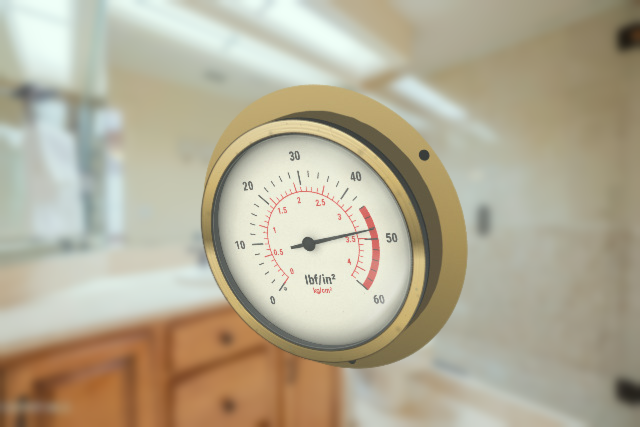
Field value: psi 48
